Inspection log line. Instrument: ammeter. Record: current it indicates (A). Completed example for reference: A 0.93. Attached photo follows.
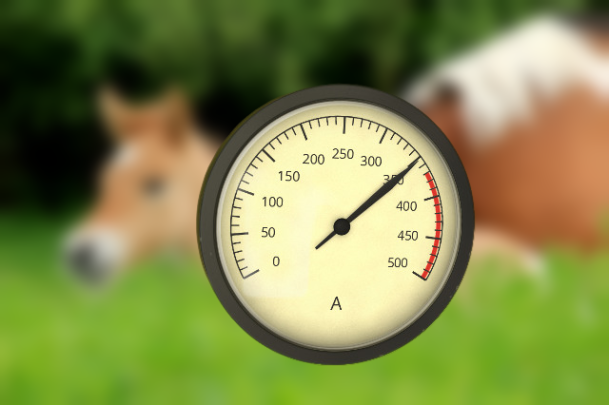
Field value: A 350
